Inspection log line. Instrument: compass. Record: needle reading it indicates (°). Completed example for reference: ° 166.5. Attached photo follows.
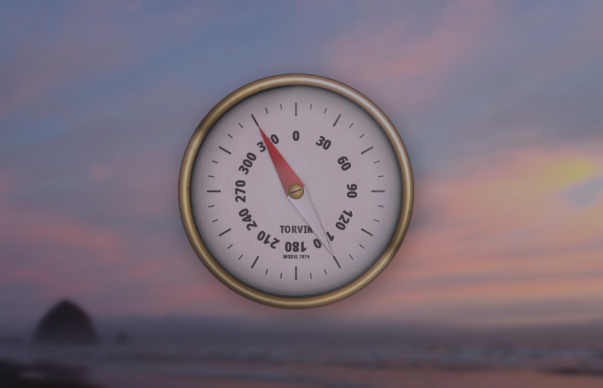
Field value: ° 330
